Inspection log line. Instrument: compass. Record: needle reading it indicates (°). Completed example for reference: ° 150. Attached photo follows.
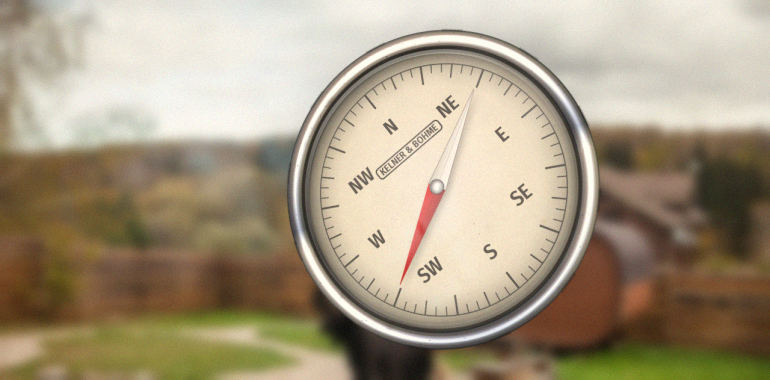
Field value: ° 240
